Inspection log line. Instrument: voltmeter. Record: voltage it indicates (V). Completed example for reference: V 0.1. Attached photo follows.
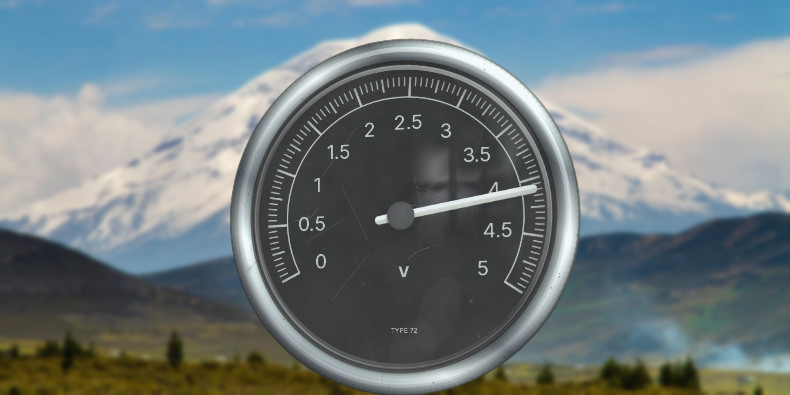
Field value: V 4.1
